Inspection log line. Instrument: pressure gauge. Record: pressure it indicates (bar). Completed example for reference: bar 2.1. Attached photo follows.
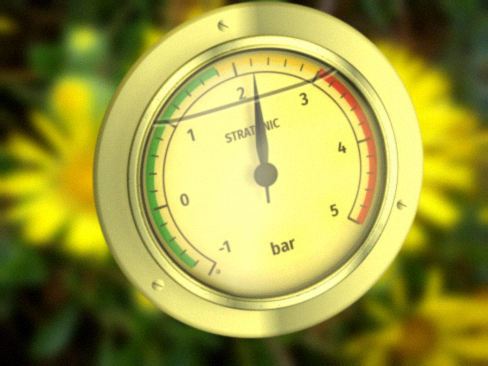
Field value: bar 2.2
